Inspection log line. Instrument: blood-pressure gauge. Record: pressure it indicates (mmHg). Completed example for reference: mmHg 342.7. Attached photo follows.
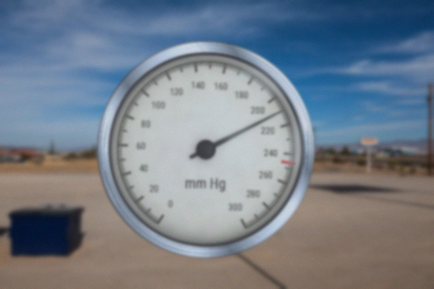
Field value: mmHg 210
